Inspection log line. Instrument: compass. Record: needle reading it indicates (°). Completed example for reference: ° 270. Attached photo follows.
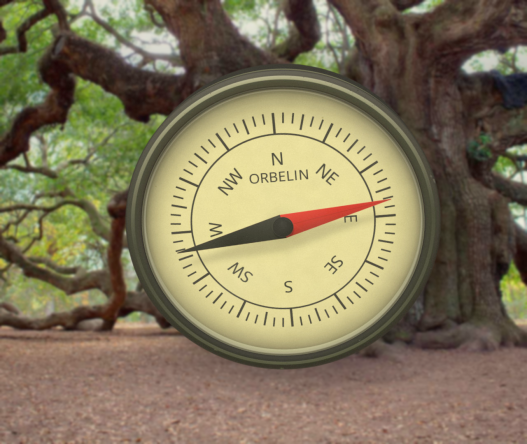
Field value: ° 80
